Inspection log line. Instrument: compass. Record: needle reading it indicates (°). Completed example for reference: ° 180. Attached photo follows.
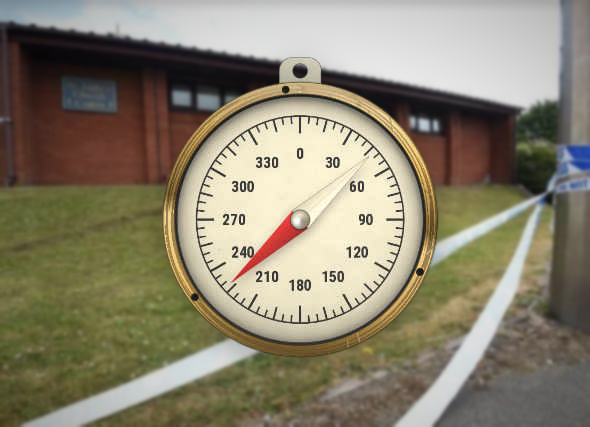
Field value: ° 227.5
